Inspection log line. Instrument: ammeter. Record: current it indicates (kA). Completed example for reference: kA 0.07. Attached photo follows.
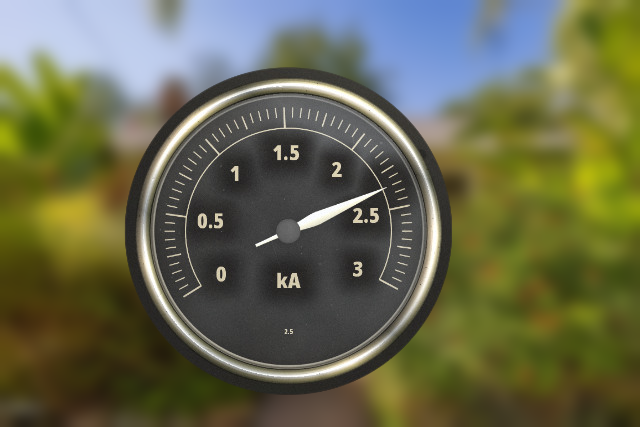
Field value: kA 2.35
